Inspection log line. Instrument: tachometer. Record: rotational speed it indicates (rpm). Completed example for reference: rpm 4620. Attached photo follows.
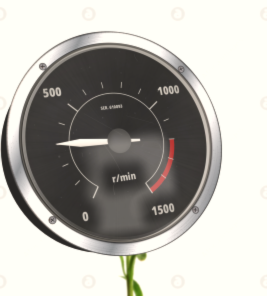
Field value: rpm 300
